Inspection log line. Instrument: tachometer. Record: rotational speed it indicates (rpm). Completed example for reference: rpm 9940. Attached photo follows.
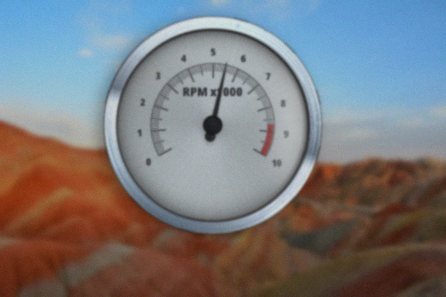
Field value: rpm 5500
